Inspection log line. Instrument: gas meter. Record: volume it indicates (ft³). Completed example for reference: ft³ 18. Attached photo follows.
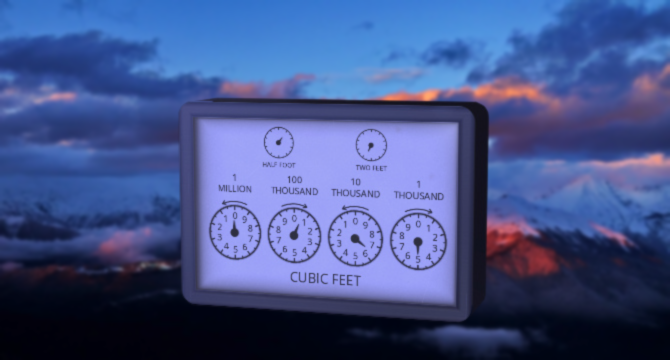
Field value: ft³ 6500
